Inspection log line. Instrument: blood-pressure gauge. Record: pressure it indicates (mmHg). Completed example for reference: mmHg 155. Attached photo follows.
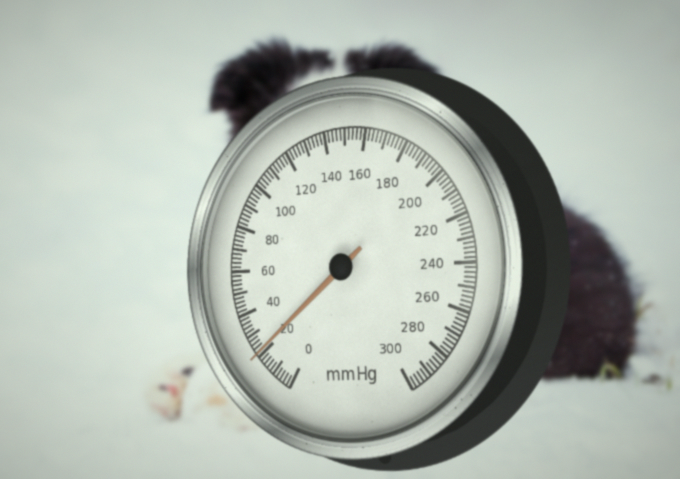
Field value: mmHg 20
